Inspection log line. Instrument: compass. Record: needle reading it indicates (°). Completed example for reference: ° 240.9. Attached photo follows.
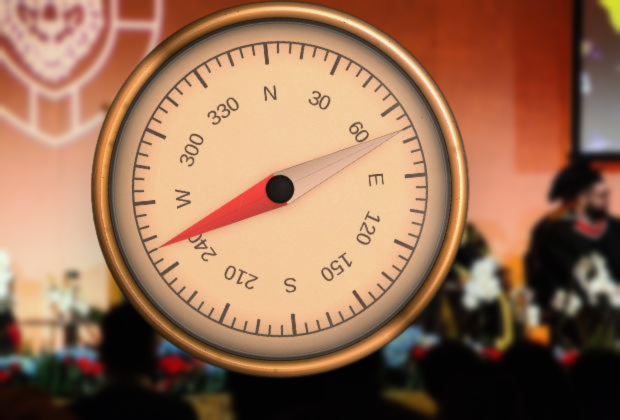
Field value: ° 250
